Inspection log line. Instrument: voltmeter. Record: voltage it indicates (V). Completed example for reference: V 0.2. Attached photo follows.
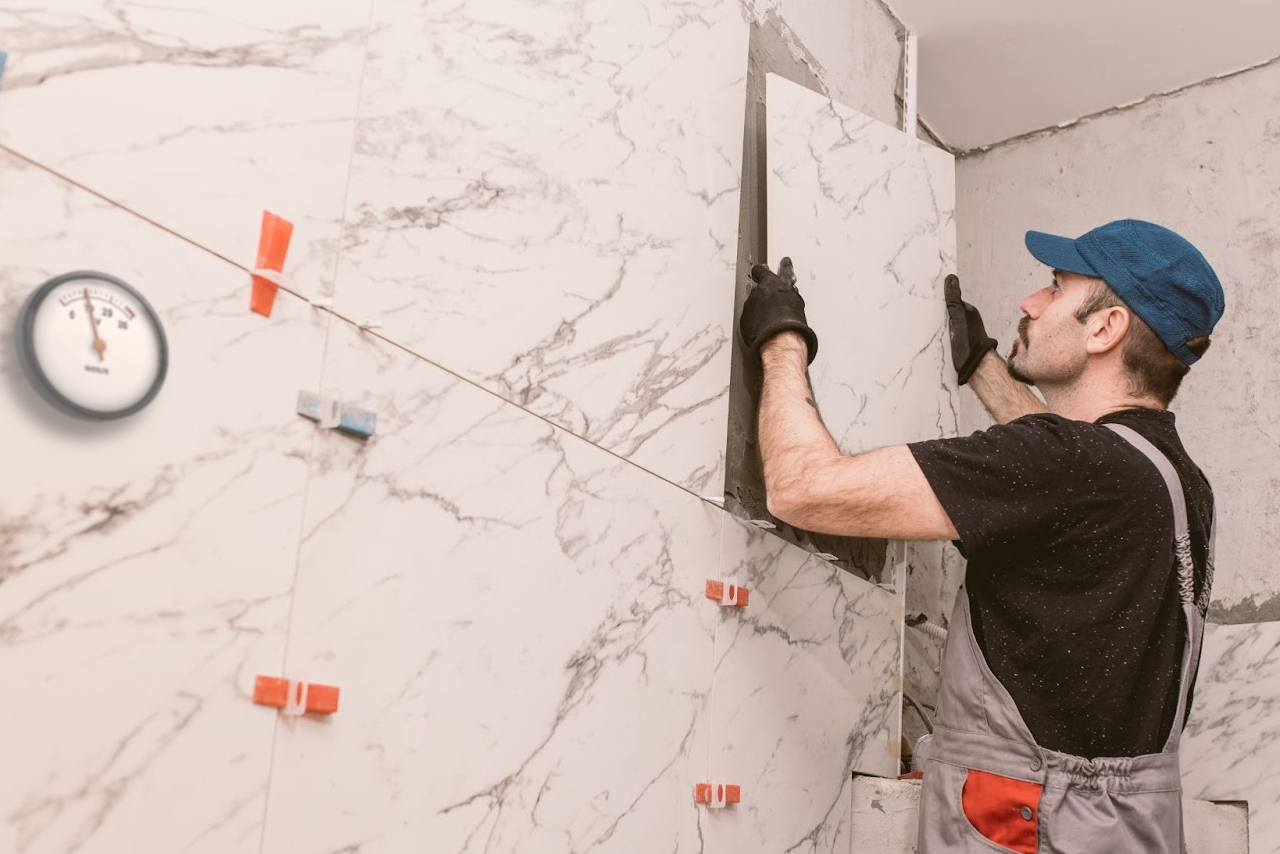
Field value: V 10
